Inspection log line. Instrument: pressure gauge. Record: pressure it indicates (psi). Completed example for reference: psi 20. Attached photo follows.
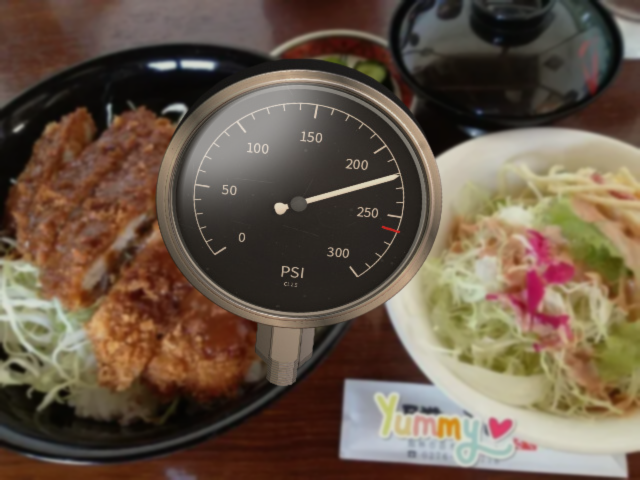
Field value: psi 220
